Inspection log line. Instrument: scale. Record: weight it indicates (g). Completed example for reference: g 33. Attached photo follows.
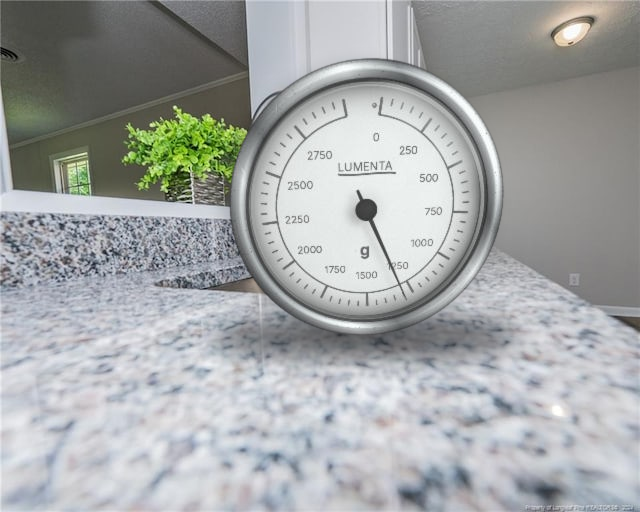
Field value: g 1300
